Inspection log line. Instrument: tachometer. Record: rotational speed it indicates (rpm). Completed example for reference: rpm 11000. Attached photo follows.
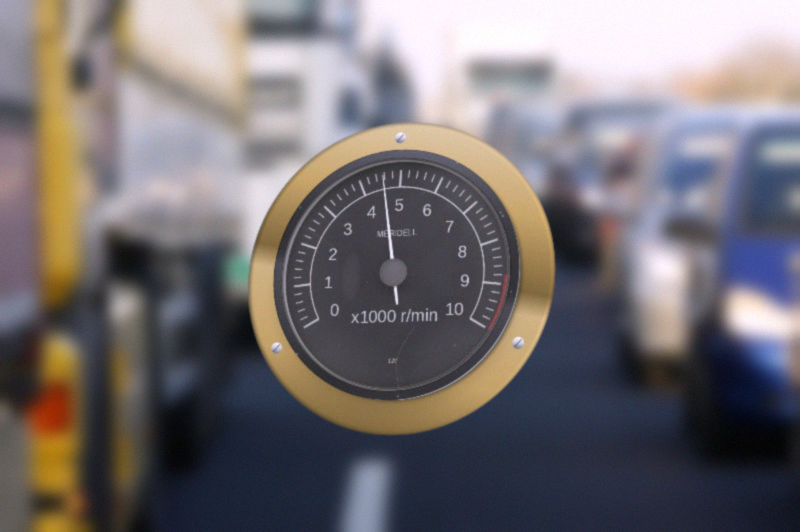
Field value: rpm 4600
